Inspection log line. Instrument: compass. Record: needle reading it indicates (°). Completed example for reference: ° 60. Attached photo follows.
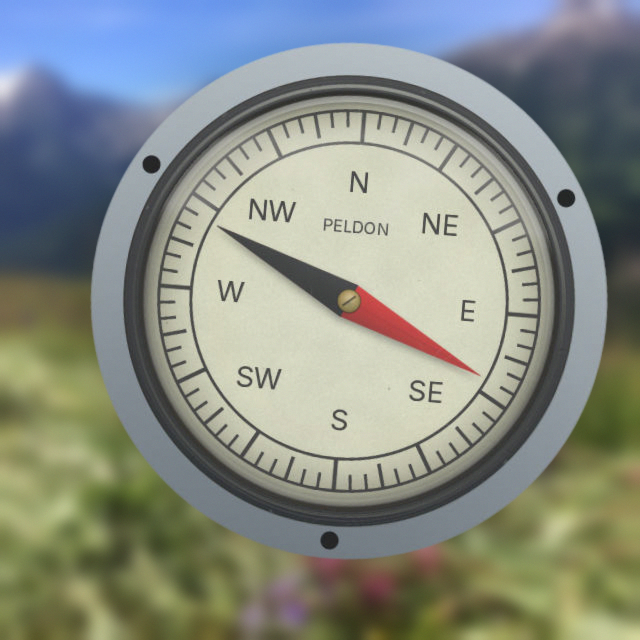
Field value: ° 115
